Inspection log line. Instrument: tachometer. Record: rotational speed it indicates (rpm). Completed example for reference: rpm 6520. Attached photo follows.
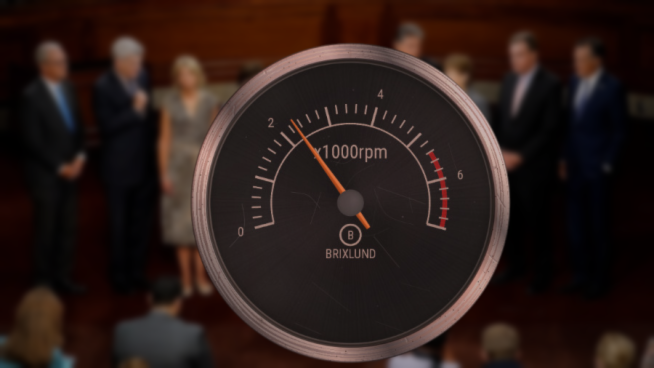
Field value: rpm 2300
